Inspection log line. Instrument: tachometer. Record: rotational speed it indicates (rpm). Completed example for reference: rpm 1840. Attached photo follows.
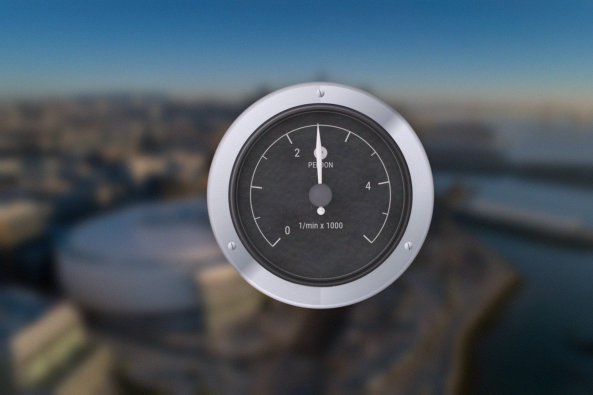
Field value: rpm 2500
